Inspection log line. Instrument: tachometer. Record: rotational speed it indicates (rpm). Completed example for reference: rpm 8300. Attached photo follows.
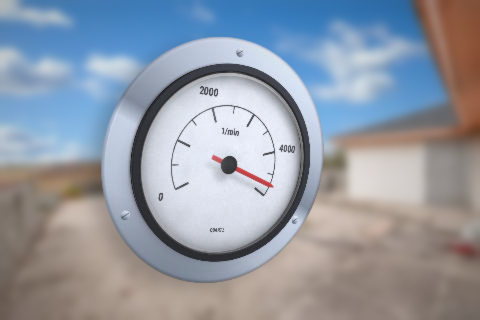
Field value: rpm 4750
